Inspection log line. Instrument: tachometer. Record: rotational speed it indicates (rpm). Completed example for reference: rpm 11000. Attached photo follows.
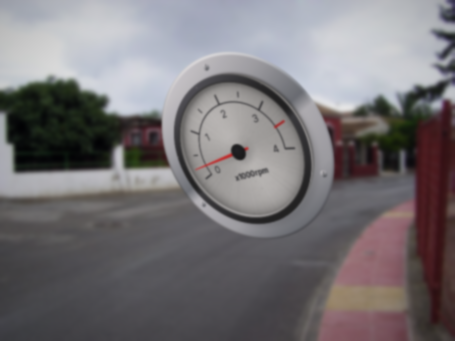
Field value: rpm 250
